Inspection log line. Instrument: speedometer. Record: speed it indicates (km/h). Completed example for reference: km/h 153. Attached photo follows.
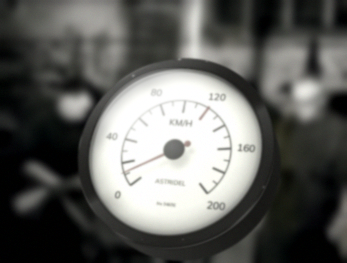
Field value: km/h 10
